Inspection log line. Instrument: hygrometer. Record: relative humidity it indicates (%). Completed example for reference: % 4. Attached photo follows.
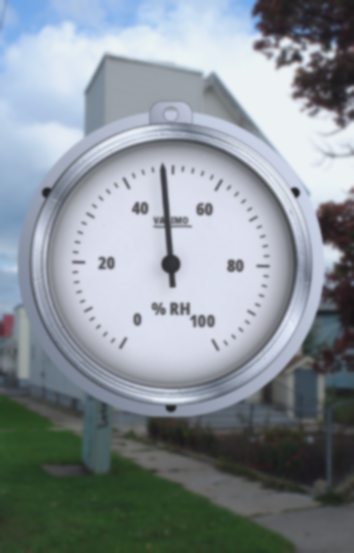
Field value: % 48
